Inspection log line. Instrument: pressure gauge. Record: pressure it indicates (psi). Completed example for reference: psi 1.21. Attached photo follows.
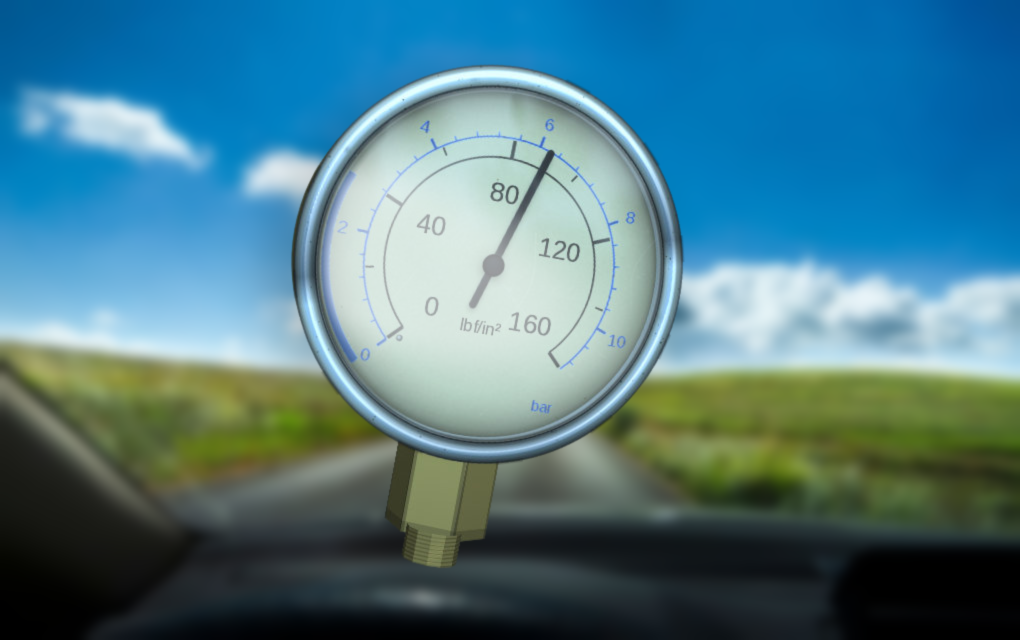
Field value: psi 90
